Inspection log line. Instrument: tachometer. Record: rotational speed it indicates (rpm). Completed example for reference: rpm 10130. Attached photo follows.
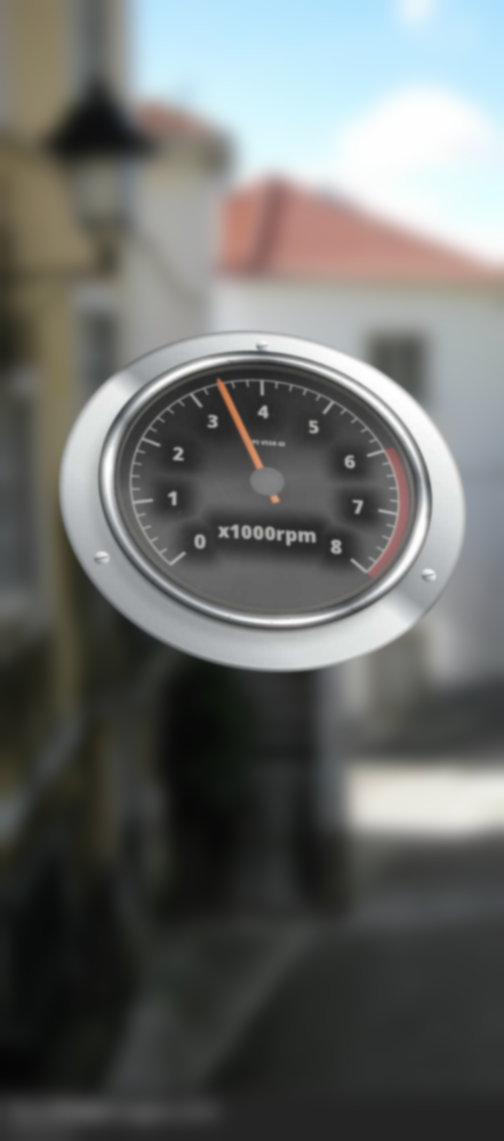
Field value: rpm 3400
